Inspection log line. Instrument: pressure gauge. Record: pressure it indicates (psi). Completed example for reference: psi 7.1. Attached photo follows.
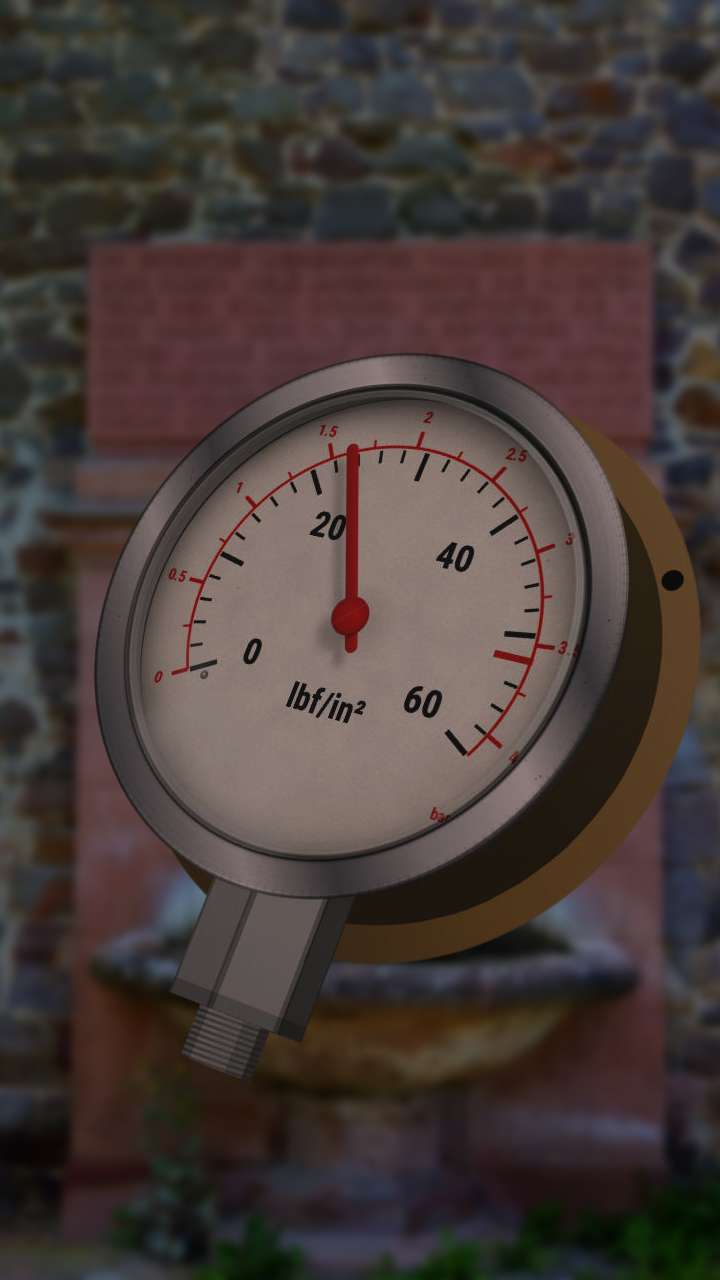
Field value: psi 24
